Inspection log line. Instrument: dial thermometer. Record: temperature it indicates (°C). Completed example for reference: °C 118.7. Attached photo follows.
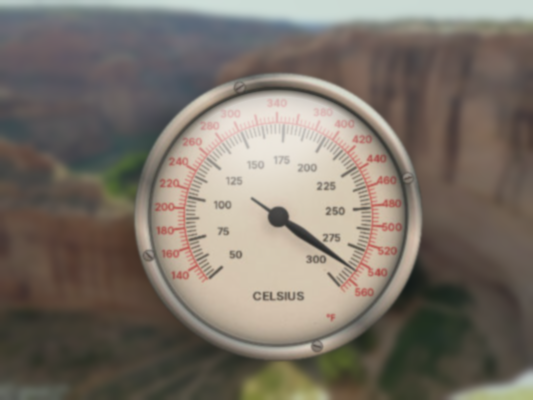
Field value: °C 287.5
